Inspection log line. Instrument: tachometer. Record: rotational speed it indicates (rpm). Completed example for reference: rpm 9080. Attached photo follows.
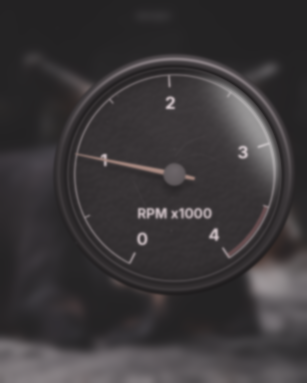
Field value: rpm 1000
